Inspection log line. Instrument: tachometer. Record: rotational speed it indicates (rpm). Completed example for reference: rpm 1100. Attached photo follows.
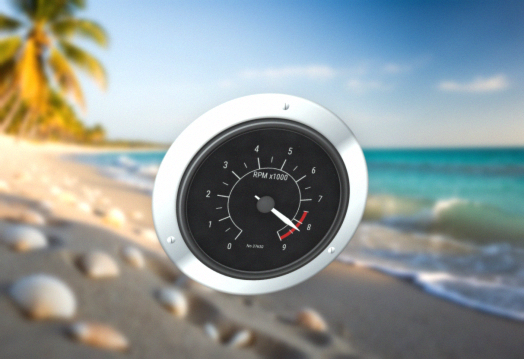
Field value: rpm 8250
